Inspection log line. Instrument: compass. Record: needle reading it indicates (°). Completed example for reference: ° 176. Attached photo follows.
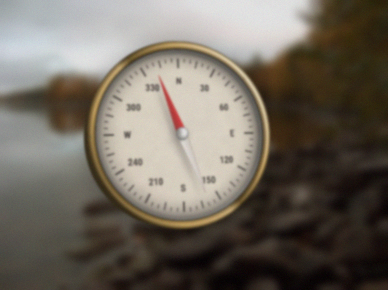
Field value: ° 340
